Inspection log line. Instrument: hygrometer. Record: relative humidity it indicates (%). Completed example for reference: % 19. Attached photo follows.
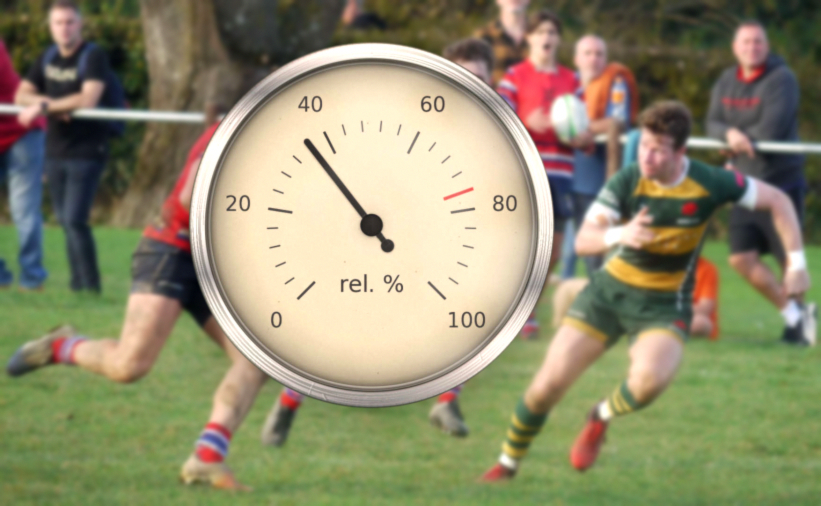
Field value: % 36
